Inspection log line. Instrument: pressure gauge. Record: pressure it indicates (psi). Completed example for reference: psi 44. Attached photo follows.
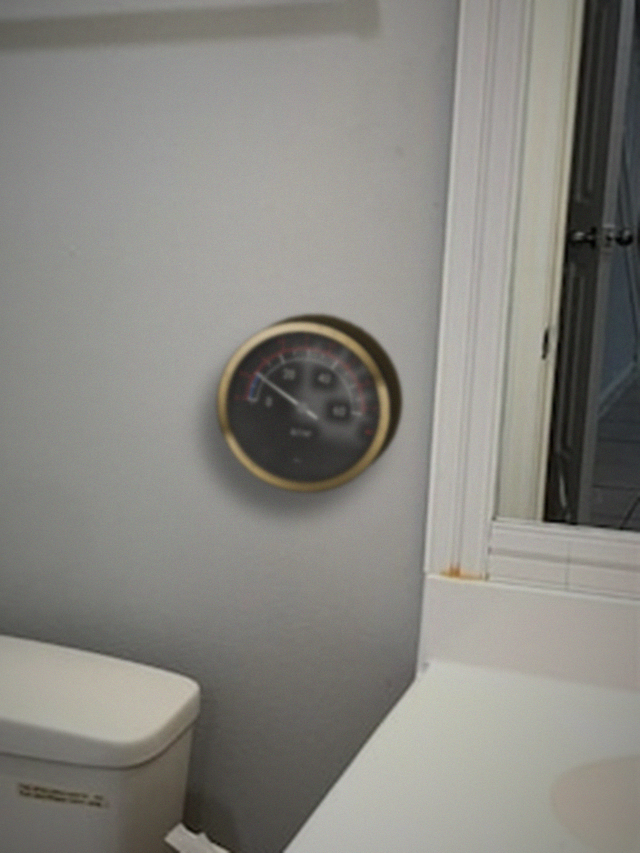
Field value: psi 10
